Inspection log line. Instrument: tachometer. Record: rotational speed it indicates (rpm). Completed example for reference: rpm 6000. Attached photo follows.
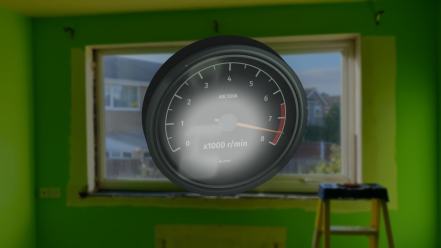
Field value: rpm 7500
